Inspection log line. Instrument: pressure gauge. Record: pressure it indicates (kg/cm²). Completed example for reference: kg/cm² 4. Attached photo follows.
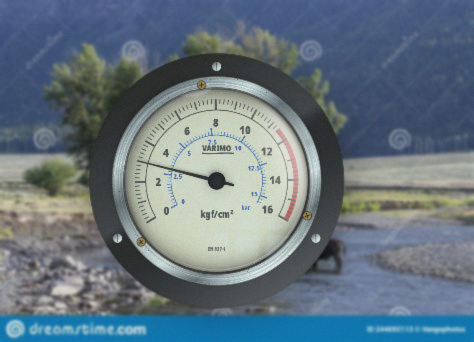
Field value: kg/cm² 3
